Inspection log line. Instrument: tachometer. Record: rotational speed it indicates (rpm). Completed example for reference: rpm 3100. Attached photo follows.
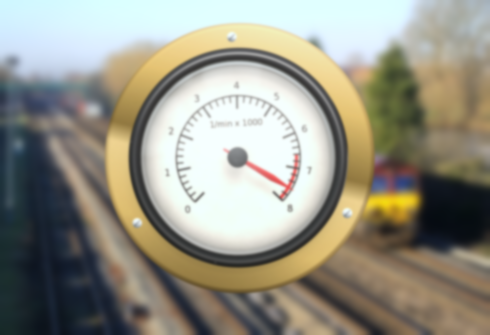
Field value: rpm 7600
